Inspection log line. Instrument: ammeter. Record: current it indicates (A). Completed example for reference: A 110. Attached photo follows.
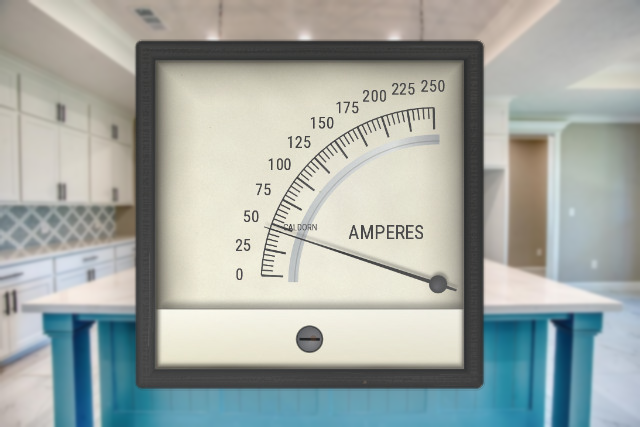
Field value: A 45
